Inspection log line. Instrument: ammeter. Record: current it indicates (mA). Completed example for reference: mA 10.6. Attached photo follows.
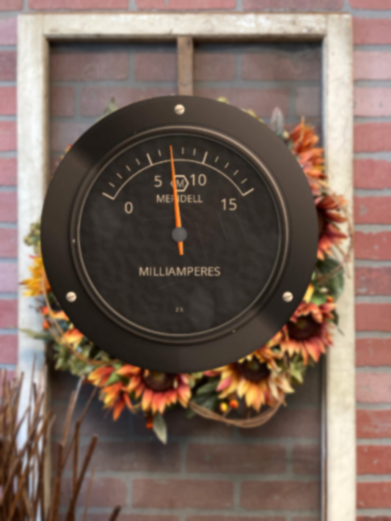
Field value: mA 7
